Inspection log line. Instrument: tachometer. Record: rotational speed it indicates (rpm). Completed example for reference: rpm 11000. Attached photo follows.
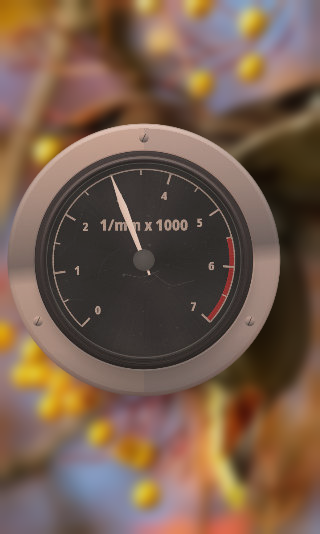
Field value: rpm 3000
